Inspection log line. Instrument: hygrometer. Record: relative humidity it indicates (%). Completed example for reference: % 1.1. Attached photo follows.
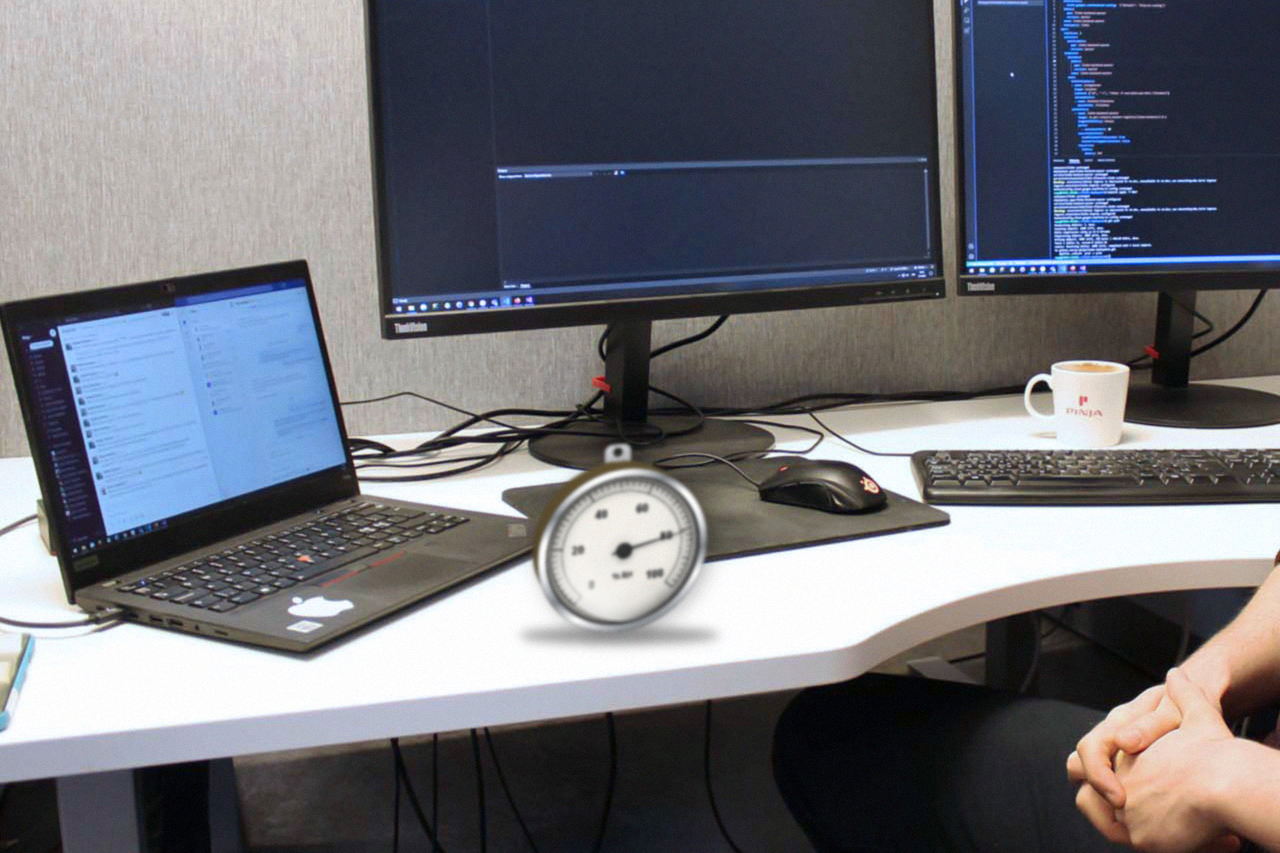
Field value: % 80
